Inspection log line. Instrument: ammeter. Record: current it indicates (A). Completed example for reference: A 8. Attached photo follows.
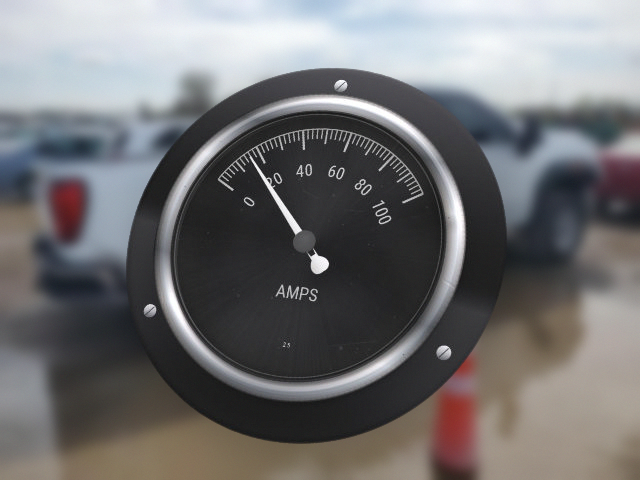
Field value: A 16
